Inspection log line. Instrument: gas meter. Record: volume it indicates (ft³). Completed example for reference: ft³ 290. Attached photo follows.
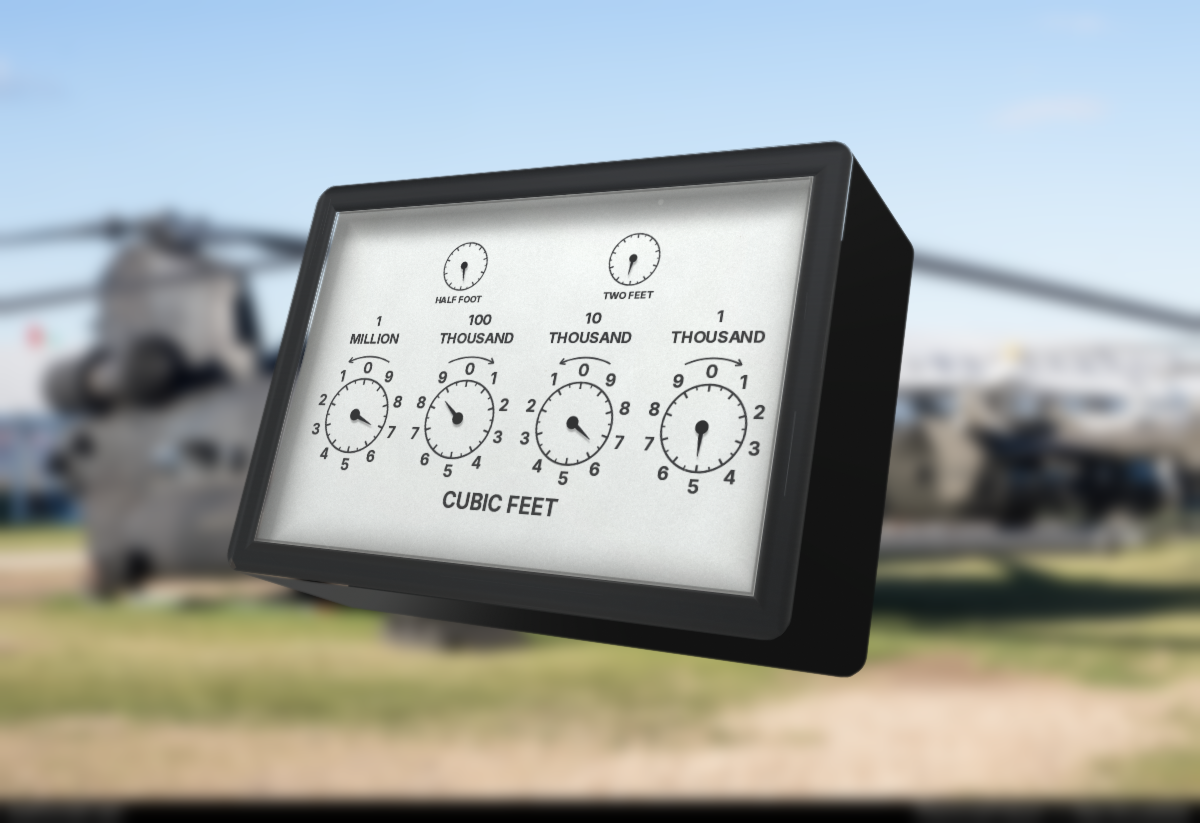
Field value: ft³ 686500
